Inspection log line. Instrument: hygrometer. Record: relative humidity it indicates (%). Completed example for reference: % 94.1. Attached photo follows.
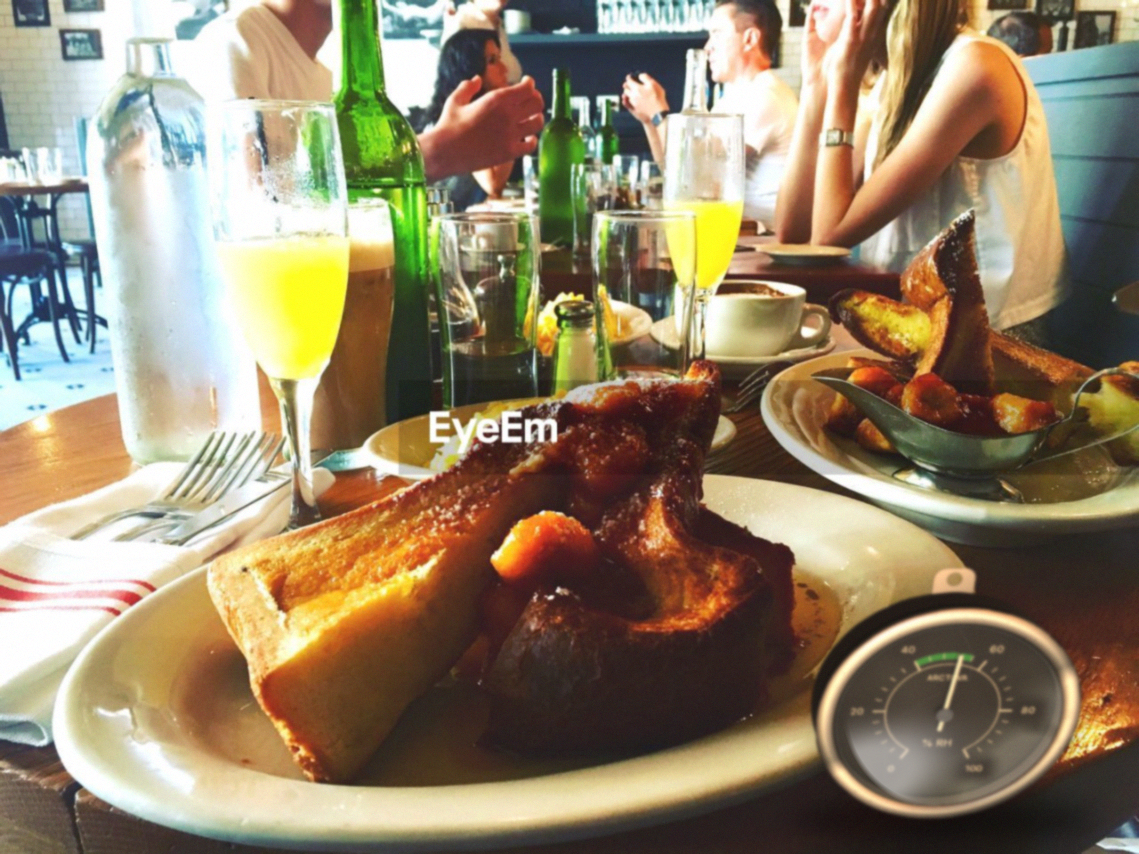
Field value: % 52
